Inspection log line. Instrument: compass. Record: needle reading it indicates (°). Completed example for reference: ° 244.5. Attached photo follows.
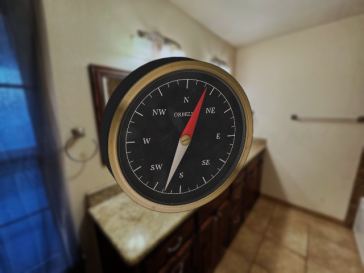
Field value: ° 20
